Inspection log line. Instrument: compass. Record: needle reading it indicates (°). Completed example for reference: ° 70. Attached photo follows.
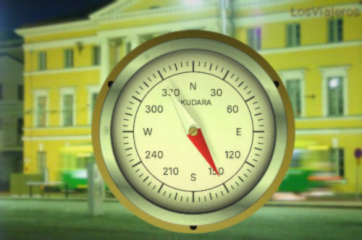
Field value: ° 150
